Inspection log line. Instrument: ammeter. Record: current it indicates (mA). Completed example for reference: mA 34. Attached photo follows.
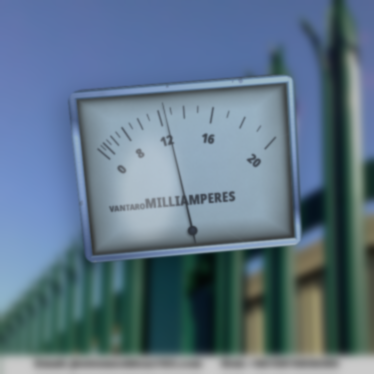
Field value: mA 12.5
